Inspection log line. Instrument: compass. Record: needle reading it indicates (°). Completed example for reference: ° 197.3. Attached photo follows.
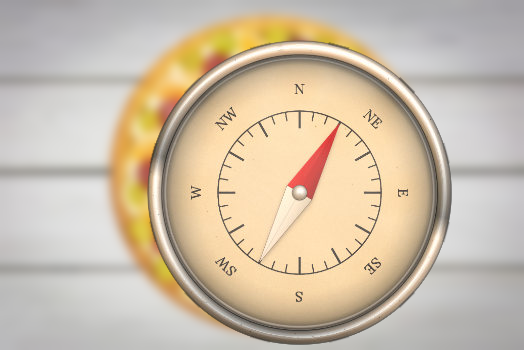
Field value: ° 30
